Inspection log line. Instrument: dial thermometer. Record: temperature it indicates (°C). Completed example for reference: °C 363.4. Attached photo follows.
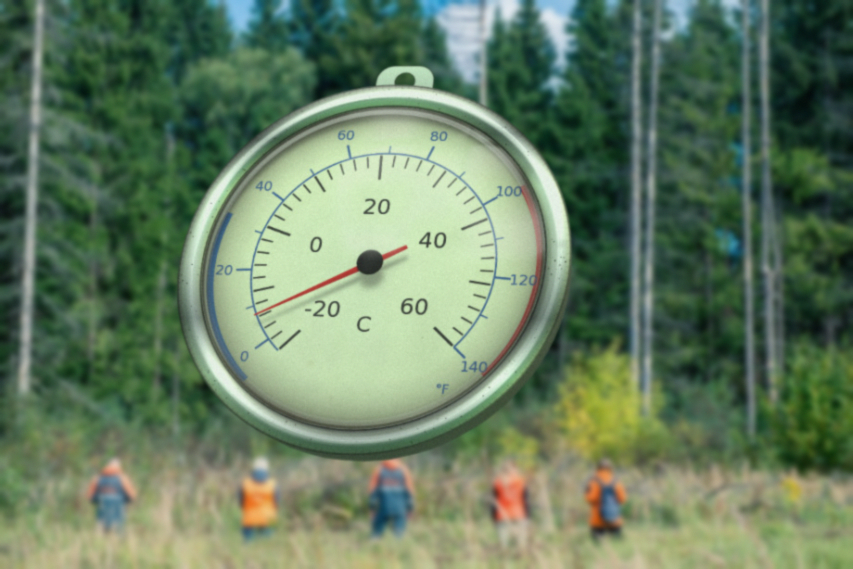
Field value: °C -14
